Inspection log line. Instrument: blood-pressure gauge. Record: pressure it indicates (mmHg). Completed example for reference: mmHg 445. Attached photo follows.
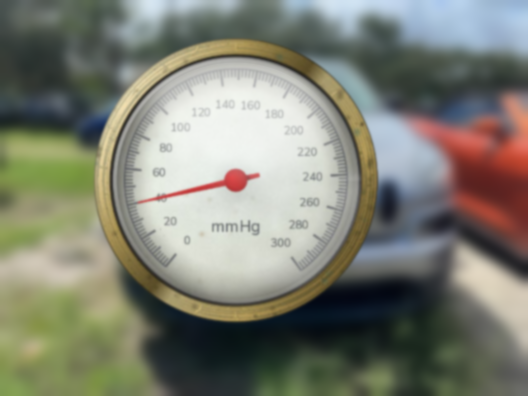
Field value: mmHg 40
